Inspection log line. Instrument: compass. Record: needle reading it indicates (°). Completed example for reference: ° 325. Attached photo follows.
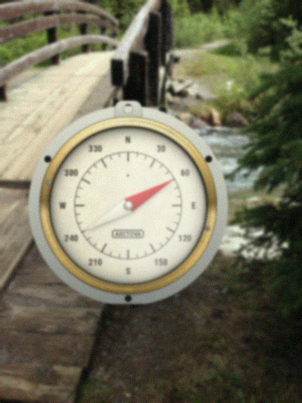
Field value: ° 60
